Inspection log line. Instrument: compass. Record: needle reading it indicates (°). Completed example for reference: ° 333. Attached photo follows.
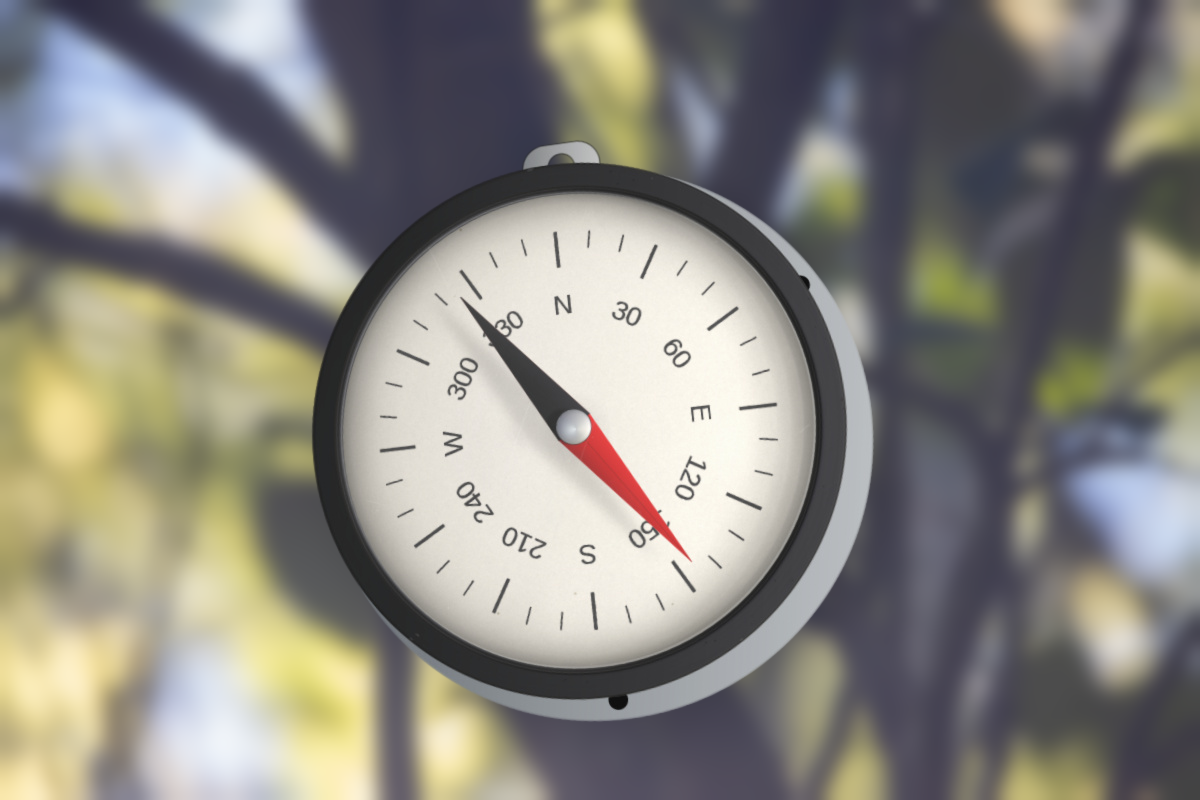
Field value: ° 145
